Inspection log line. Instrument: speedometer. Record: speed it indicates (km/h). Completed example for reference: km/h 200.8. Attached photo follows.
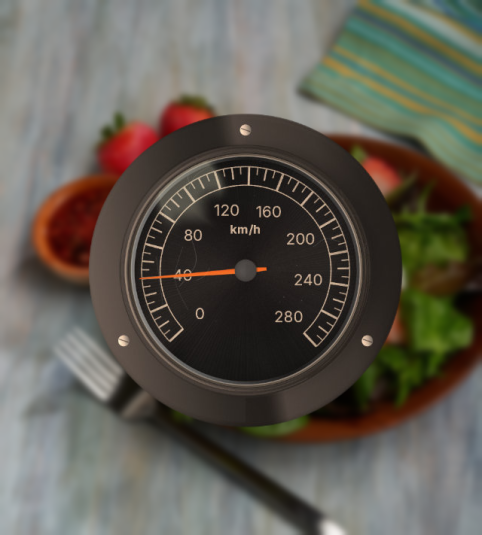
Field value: km/h 40
